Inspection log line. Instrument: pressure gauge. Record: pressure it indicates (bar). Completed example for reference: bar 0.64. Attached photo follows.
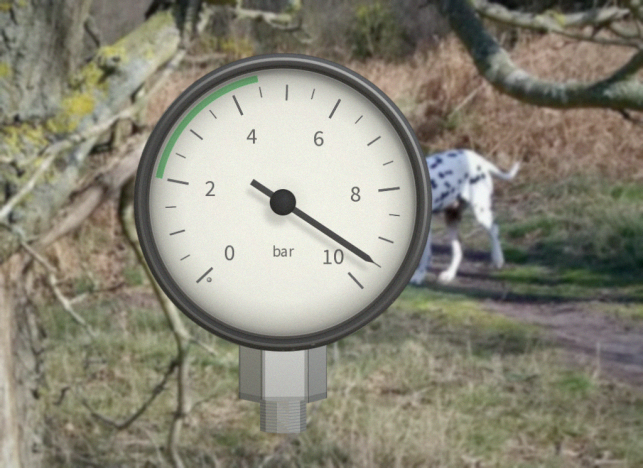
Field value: bar 9.5
